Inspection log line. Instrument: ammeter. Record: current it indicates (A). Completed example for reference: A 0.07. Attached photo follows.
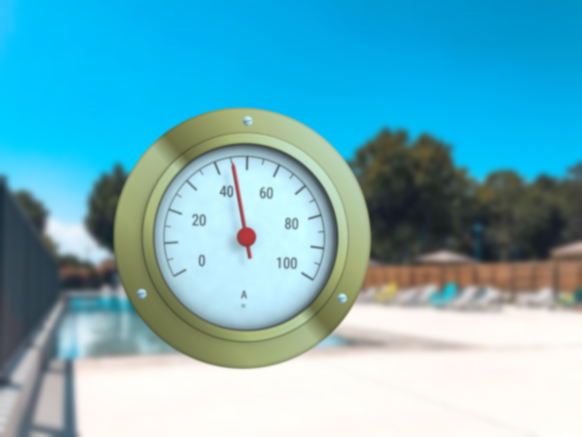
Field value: A 45
